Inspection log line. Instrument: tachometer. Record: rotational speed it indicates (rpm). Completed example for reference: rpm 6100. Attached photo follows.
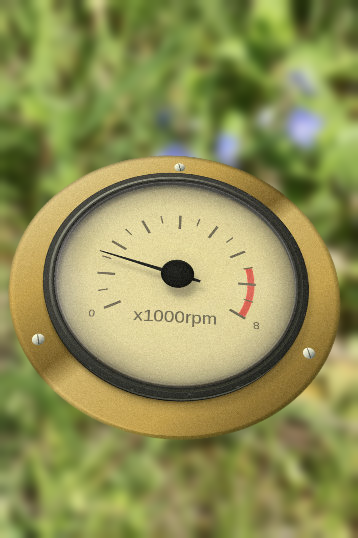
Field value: rpm 1500
